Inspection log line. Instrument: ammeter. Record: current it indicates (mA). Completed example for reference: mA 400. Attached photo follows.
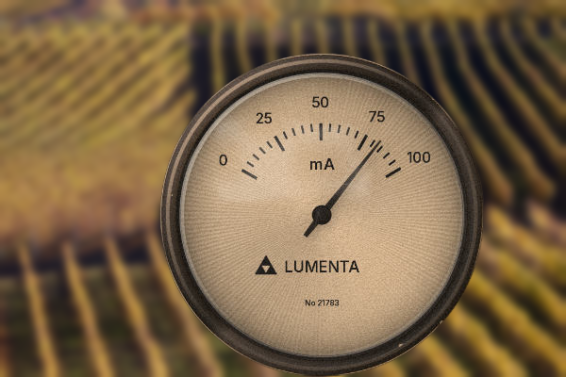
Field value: mA 82.5
